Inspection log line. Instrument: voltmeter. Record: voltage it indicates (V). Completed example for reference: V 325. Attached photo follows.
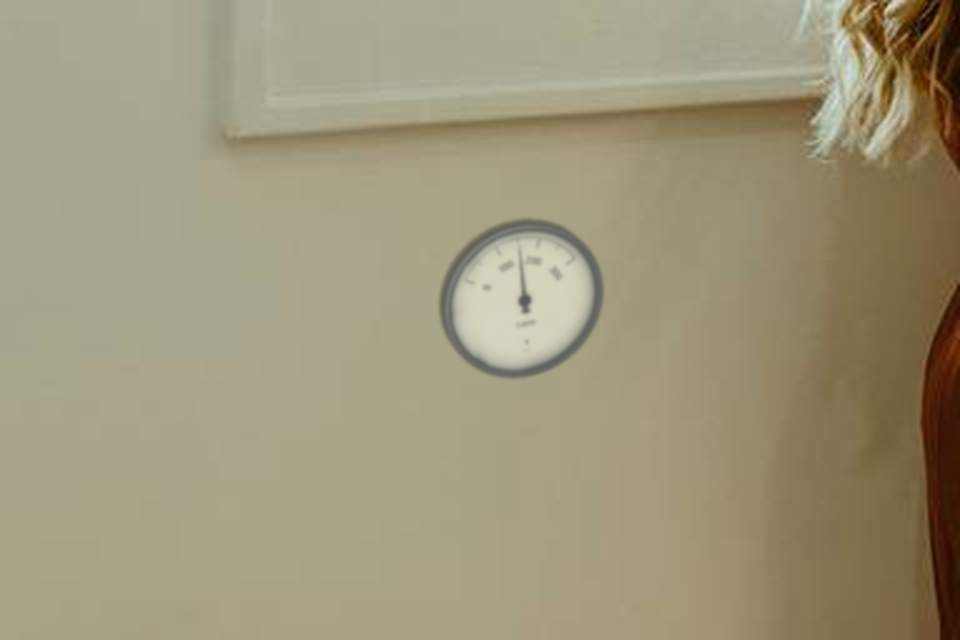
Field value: V 150
